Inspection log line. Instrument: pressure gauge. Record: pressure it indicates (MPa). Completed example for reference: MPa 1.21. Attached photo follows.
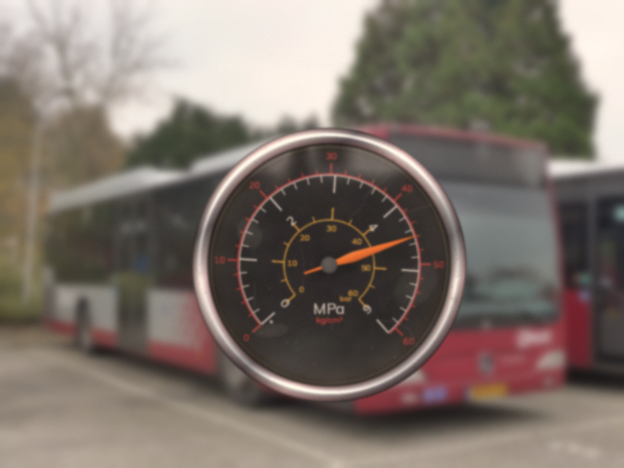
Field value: MPa 4.5
